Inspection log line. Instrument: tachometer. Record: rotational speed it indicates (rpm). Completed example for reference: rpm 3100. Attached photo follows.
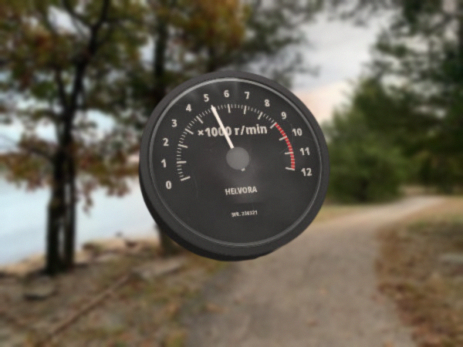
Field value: rpm 5000
